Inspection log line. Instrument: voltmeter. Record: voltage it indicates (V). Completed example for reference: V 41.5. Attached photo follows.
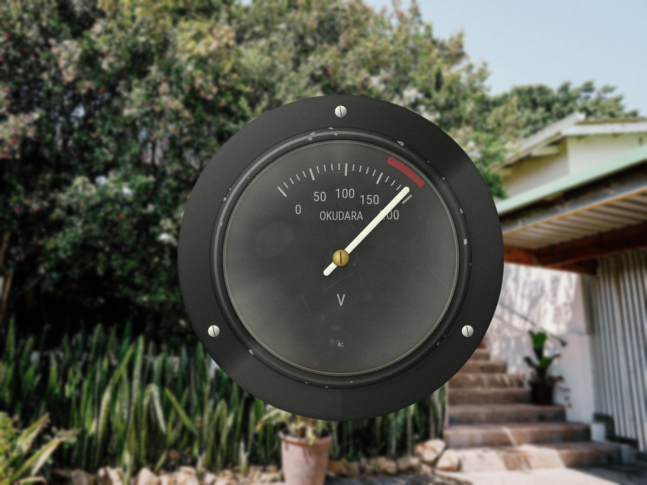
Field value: V 190
